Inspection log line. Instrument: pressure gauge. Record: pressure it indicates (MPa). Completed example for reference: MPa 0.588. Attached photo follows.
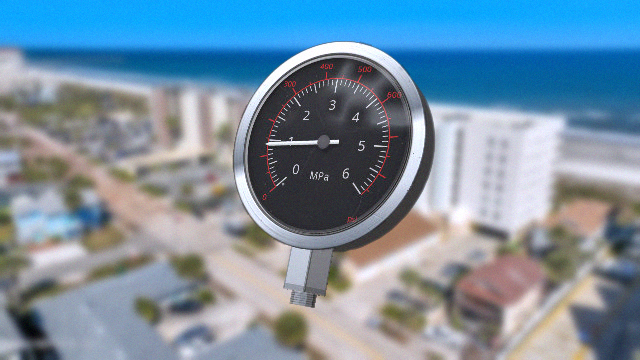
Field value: MPa 0.9
